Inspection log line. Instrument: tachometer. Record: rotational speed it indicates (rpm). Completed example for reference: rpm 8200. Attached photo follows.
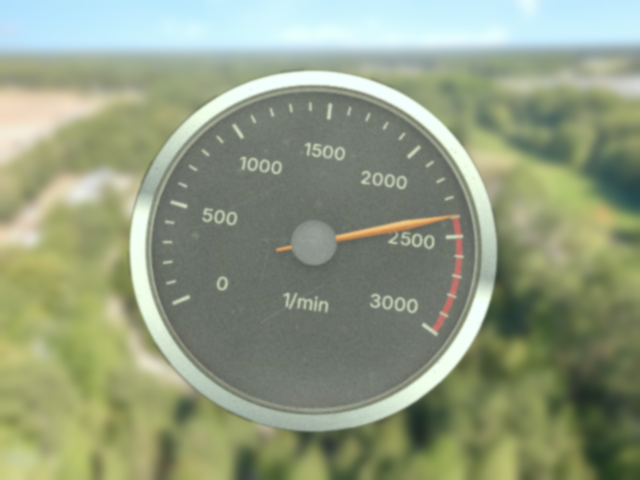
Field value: rpm 2400
